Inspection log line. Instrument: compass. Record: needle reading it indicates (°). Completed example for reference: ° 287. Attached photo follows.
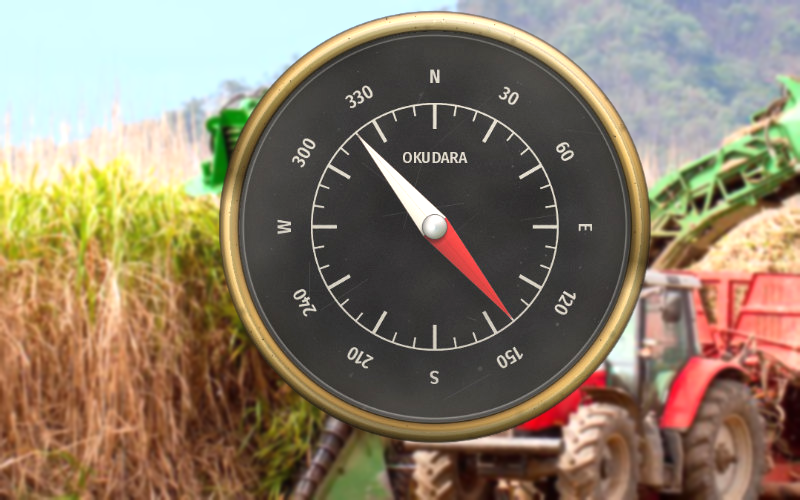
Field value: ° 140
